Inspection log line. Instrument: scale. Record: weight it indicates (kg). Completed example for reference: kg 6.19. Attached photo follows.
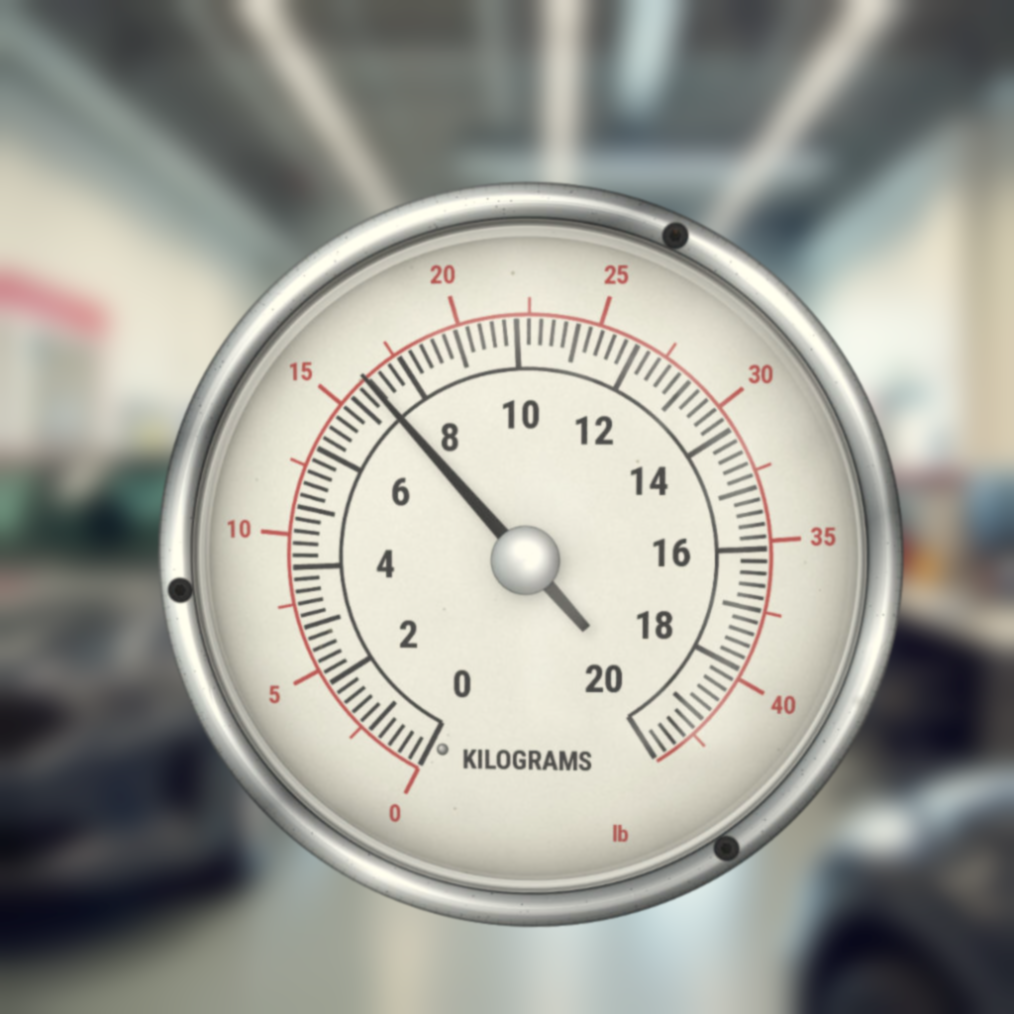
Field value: kg 7.4
